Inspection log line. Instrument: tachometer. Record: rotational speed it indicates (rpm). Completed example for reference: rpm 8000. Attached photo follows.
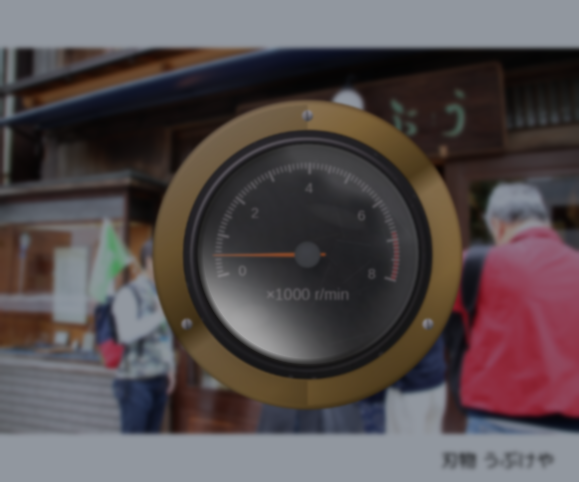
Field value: rpm 500
